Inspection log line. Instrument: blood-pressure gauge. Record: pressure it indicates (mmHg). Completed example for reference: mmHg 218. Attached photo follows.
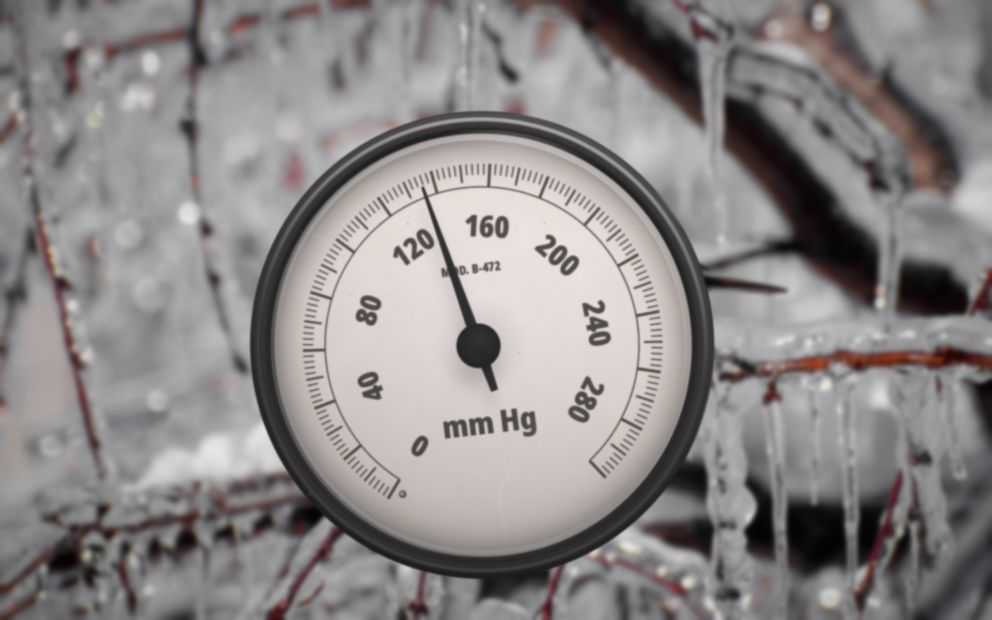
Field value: mmHg 136
